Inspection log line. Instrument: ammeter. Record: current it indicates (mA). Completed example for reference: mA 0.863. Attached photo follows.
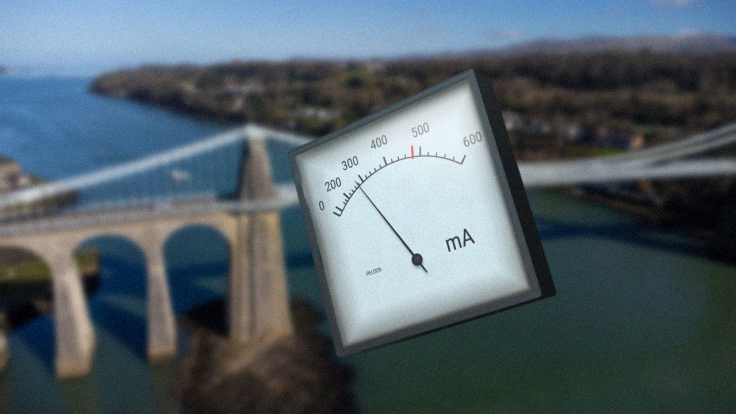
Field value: mA 280
